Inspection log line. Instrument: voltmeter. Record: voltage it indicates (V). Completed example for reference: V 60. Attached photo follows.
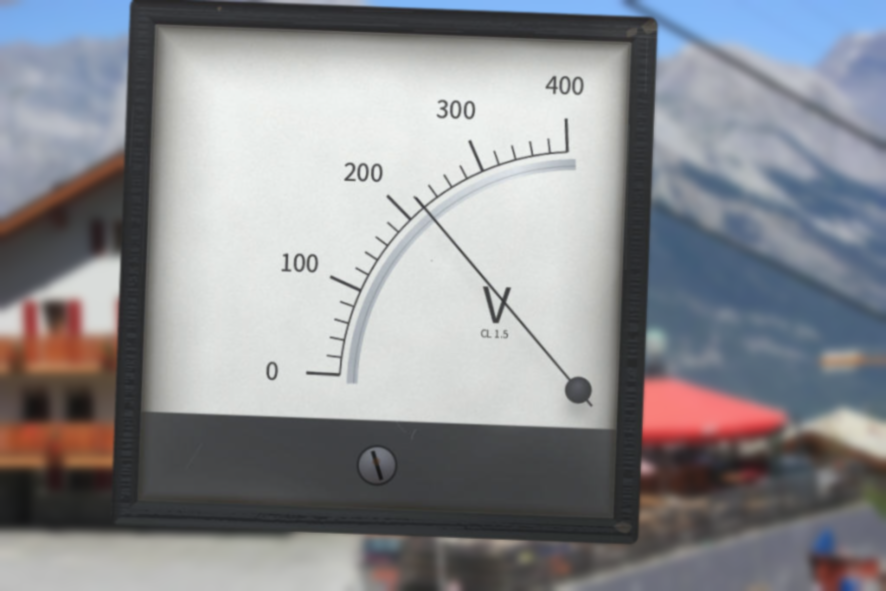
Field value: V 220
